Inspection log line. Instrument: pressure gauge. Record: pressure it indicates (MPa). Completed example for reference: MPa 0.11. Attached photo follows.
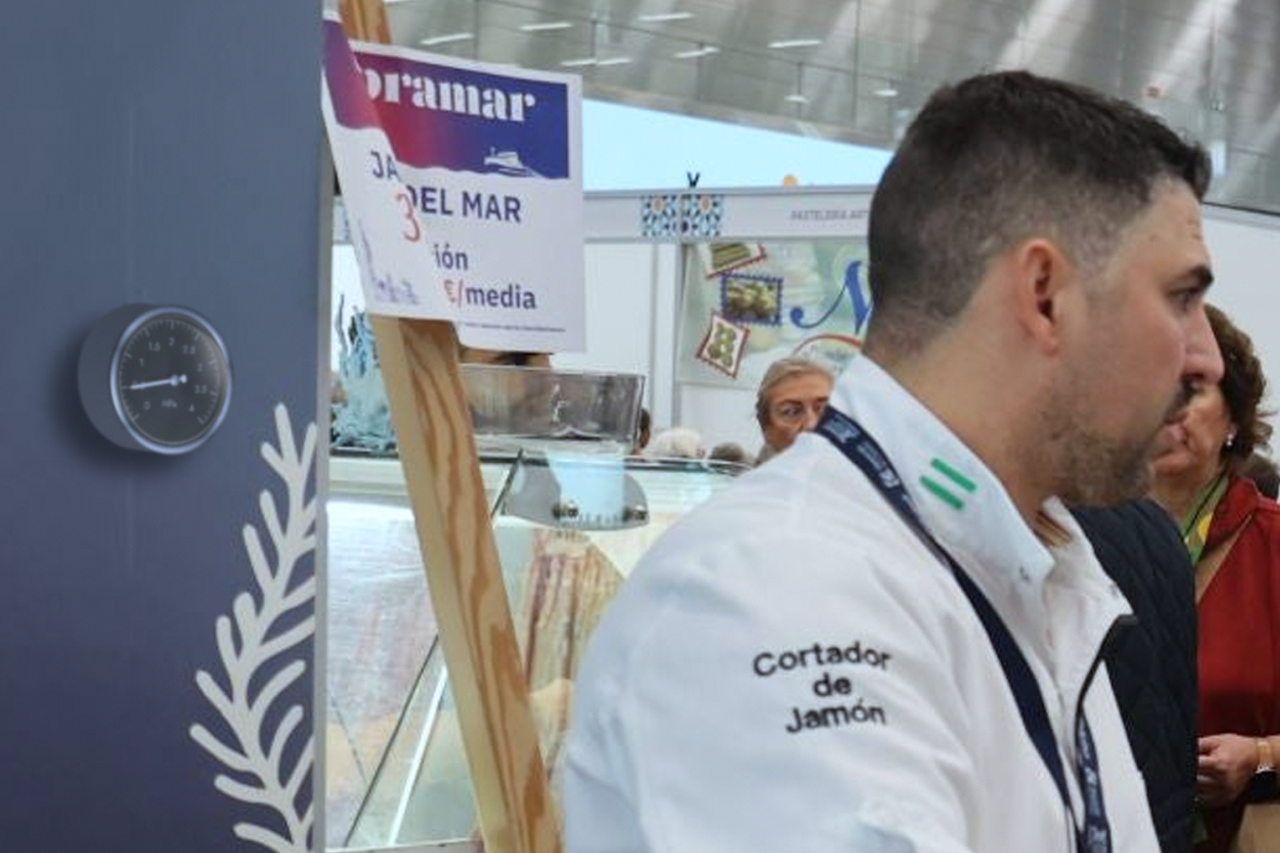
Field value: MPa 0.5
